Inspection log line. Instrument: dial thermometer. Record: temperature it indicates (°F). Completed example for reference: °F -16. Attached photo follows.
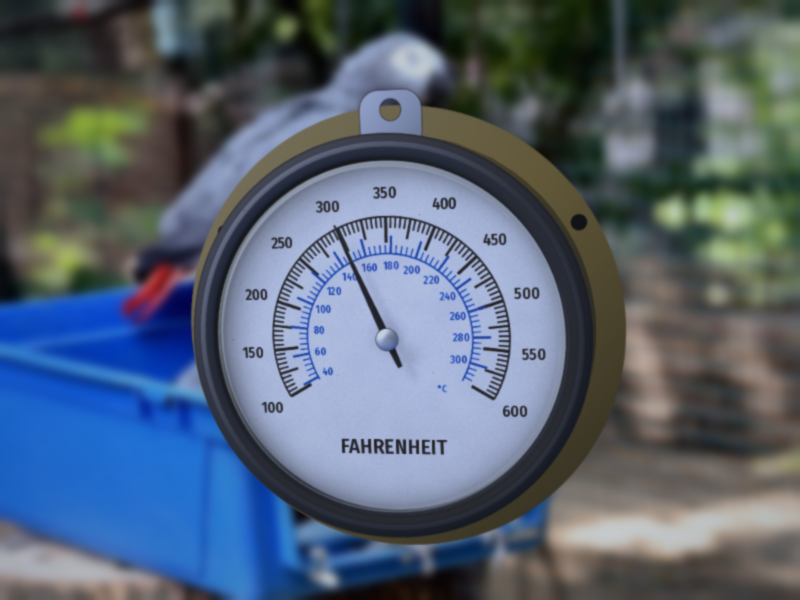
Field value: °F 300
